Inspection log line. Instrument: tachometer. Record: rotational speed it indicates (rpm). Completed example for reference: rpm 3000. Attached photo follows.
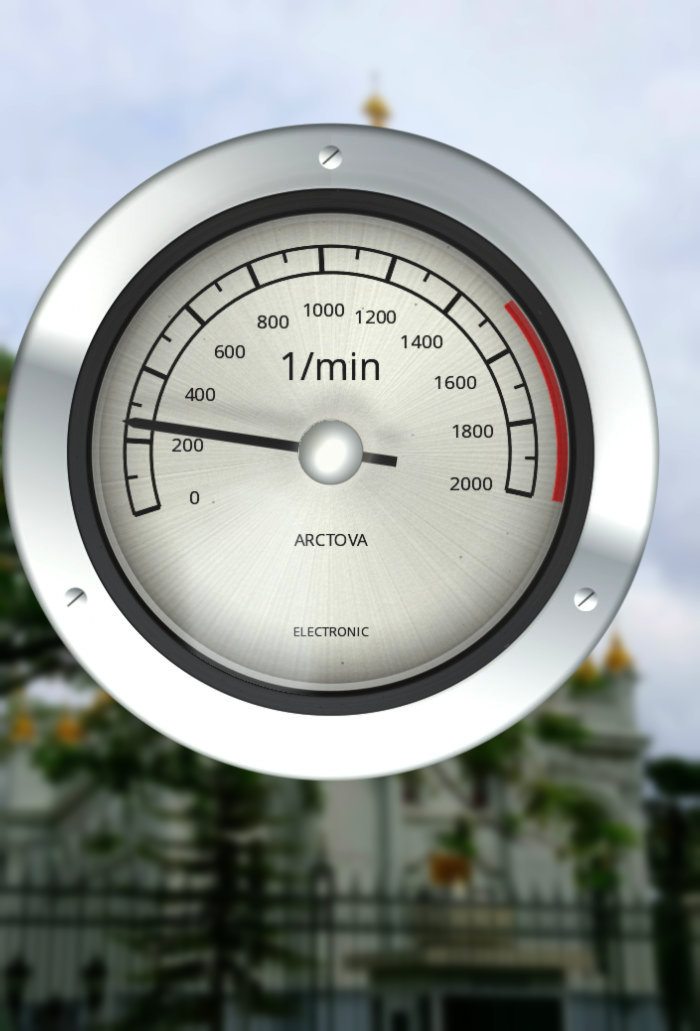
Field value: rpm 250
